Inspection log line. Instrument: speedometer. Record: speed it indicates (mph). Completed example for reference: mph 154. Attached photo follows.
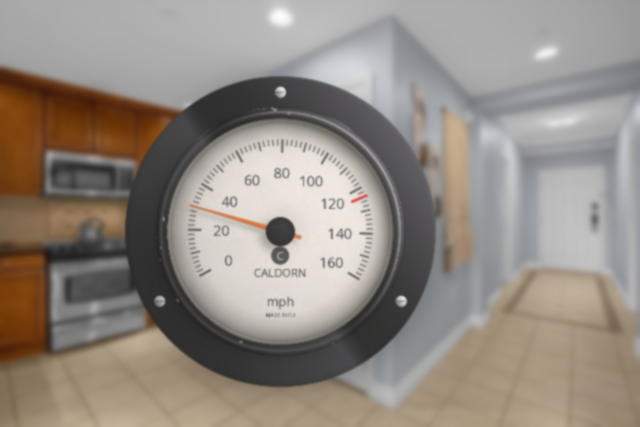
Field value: mph 30
